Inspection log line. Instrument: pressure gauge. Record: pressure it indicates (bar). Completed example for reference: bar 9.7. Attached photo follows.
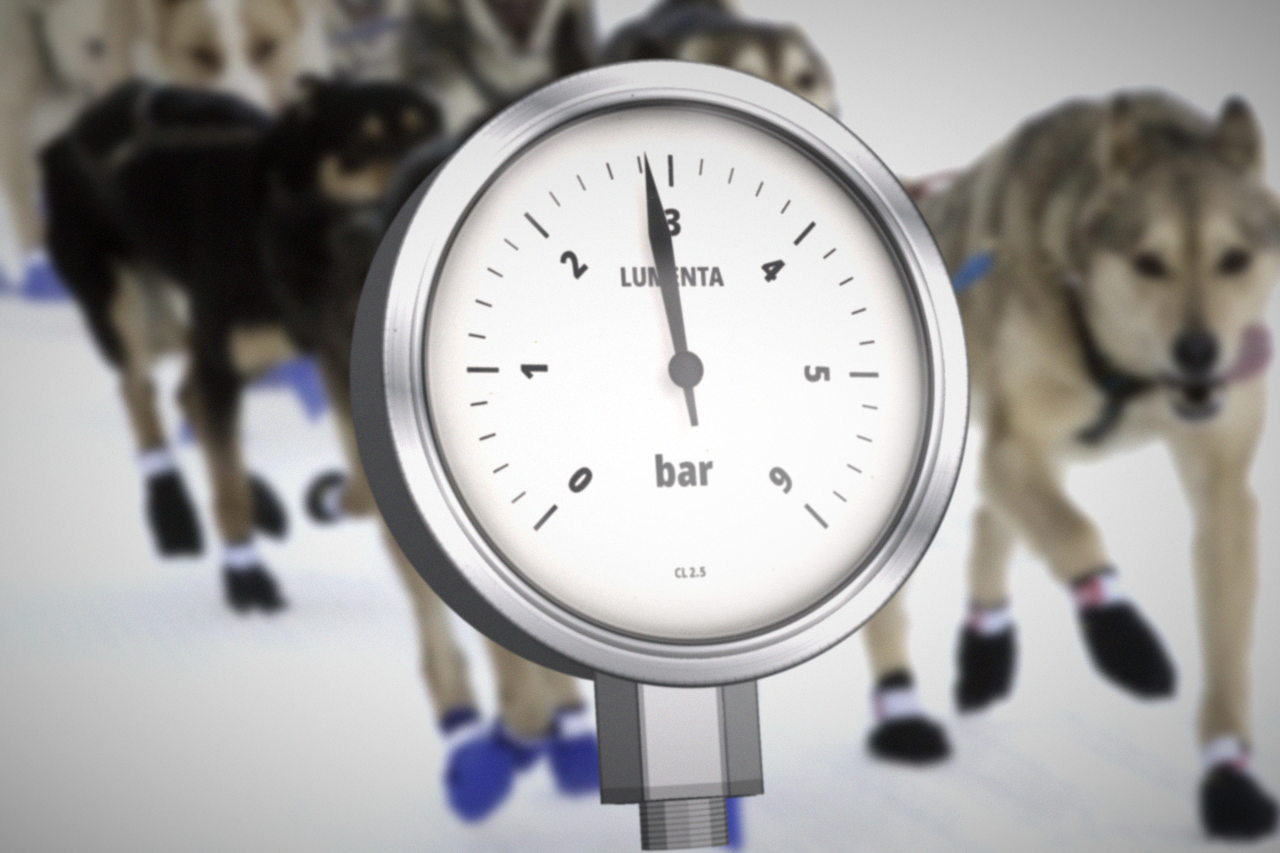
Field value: bar 2.8
